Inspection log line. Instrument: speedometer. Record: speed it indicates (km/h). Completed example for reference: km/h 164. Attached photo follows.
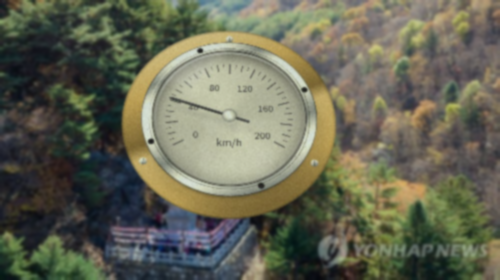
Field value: km/h 40
